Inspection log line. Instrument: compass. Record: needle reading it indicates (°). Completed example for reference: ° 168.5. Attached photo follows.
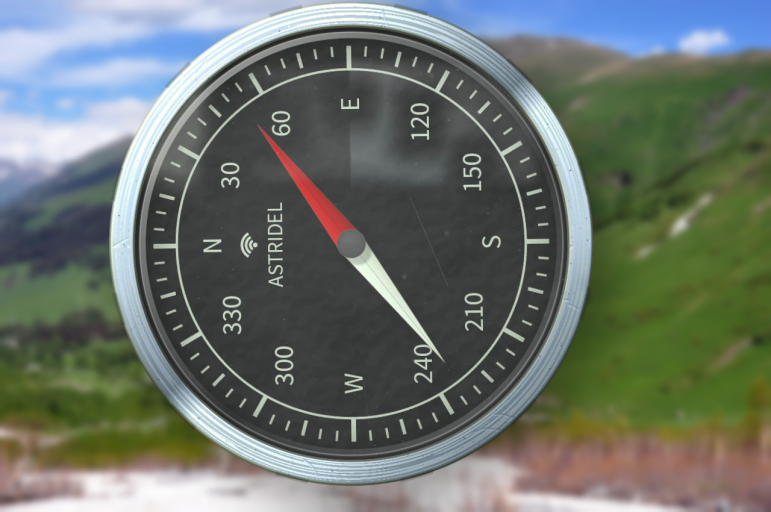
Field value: ° 52.5
